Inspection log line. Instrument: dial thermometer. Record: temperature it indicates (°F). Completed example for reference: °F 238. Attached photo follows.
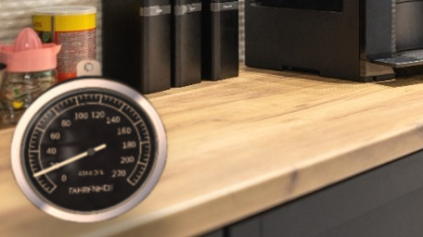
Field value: °F 20
